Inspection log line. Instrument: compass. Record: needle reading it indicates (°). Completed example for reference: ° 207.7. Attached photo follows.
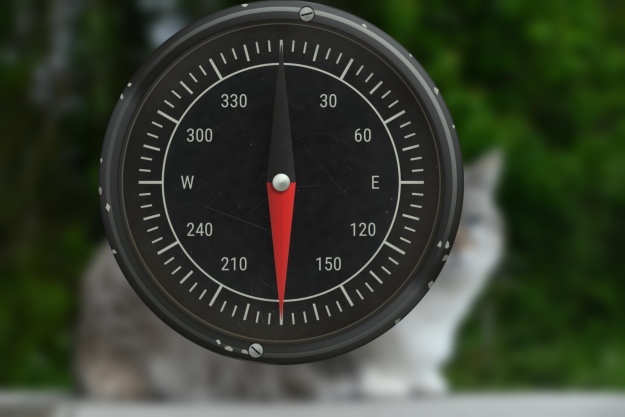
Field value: ° 180
